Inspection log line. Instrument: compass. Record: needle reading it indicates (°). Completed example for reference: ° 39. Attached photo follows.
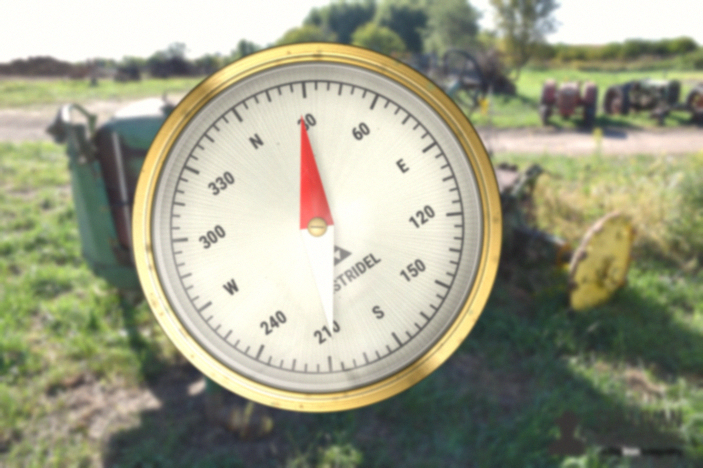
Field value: ° 27.5
